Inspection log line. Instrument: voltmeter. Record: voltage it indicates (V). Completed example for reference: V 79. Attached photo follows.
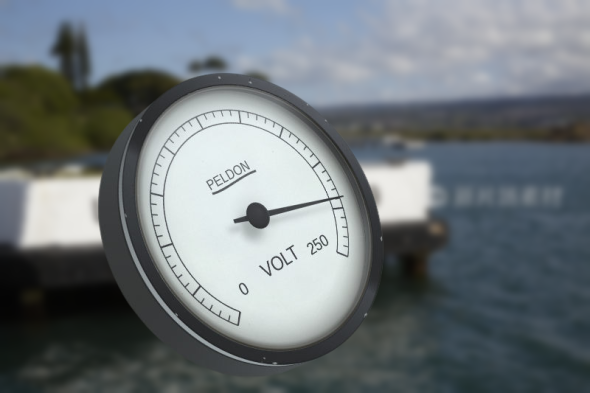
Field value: V 220
